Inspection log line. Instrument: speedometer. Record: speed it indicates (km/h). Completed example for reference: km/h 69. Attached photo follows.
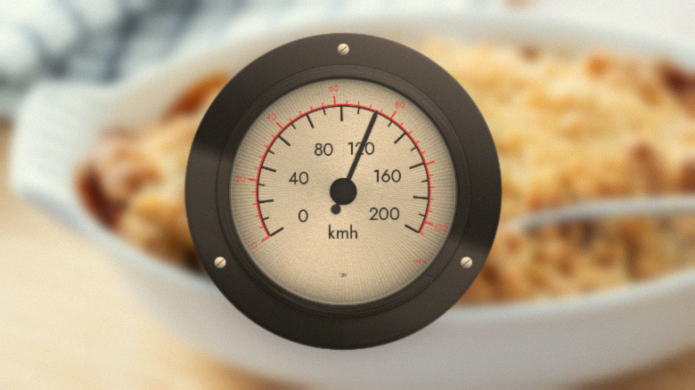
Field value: km/h 120
